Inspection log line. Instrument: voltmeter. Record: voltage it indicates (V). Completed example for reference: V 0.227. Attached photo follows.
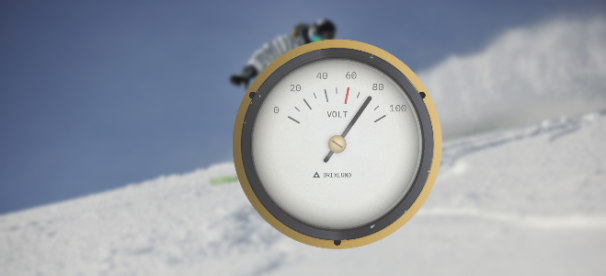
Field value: V 80
